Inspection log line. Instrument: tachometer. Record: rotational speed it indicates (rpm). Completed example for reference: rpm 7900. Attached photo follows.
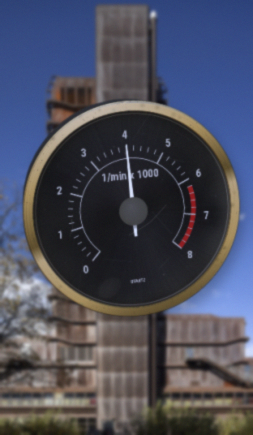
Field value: rpm 4000
